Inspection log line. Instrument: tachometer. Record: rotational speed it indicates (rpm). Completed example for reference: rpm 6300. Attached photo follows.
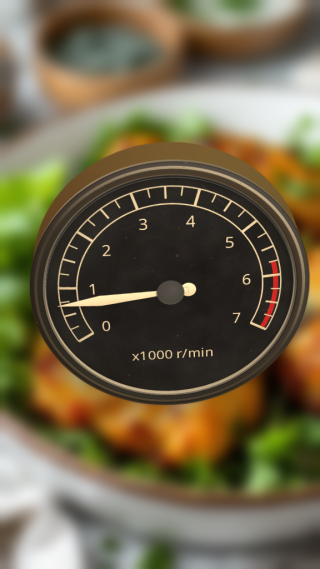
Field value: rpm 750
